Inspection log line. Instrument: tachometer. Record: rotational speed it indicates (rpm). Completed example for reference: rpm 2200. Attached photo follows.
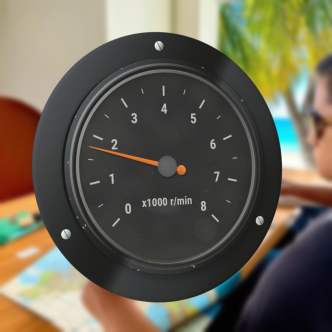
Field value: rpm 1750
